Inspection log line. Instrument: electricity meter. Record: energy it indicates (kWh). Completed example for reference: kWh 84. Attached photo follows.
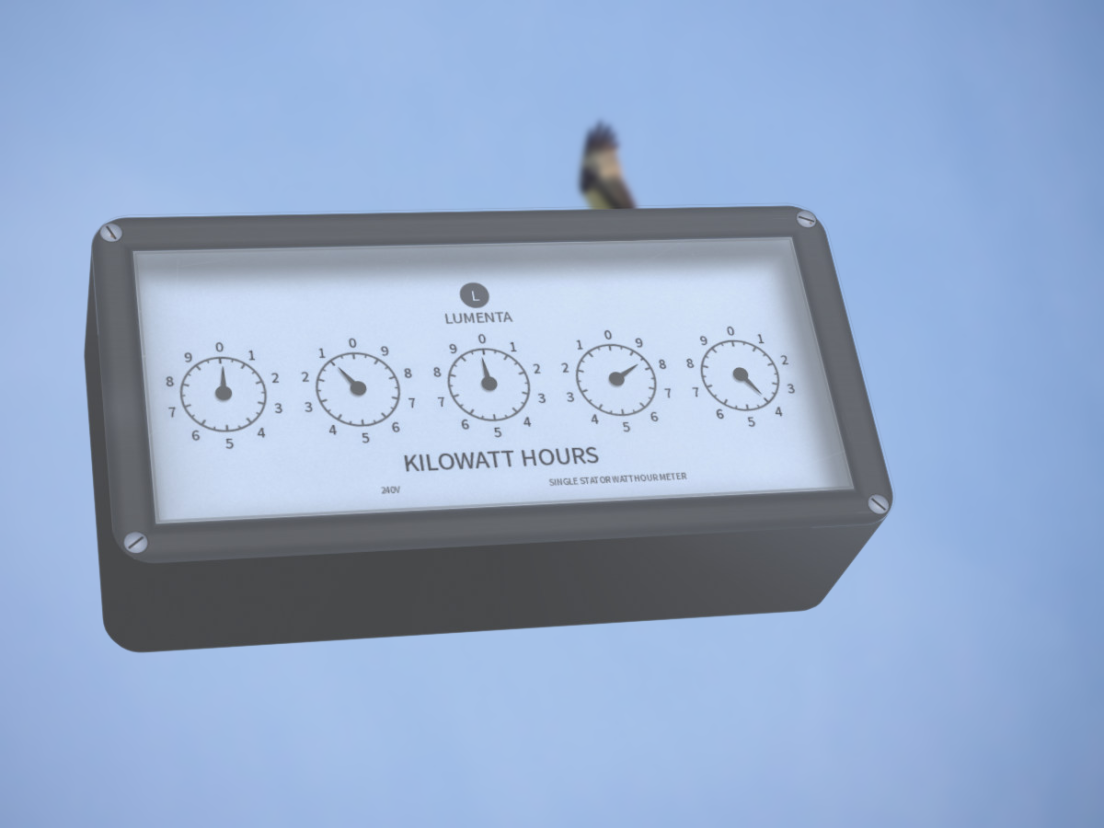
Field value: kWh 984
